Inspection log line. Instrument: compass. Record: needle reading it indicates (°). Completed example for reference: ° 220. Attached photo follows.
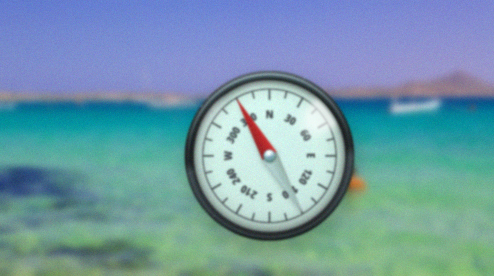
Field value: ° 330
